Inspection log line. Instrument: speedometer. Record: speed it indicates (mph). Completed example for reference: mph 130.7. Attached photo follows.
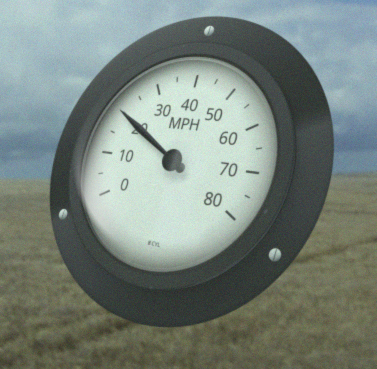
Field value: mph 20
